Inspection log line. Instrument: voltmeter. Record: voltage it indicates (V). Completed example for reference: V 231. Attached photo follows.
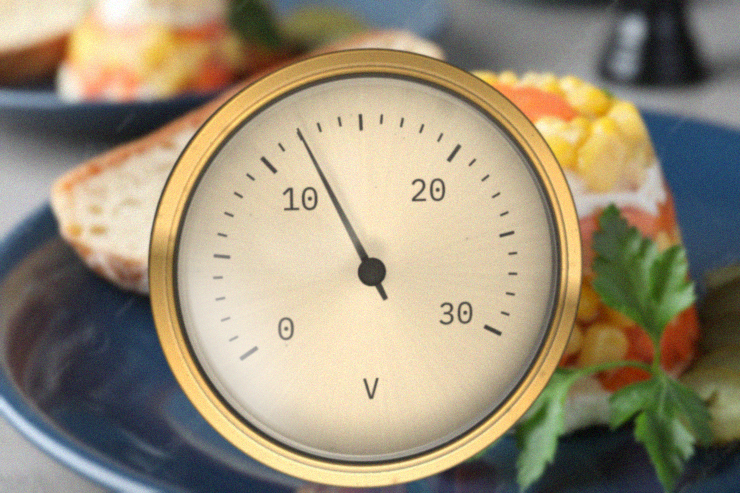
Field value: V 12
